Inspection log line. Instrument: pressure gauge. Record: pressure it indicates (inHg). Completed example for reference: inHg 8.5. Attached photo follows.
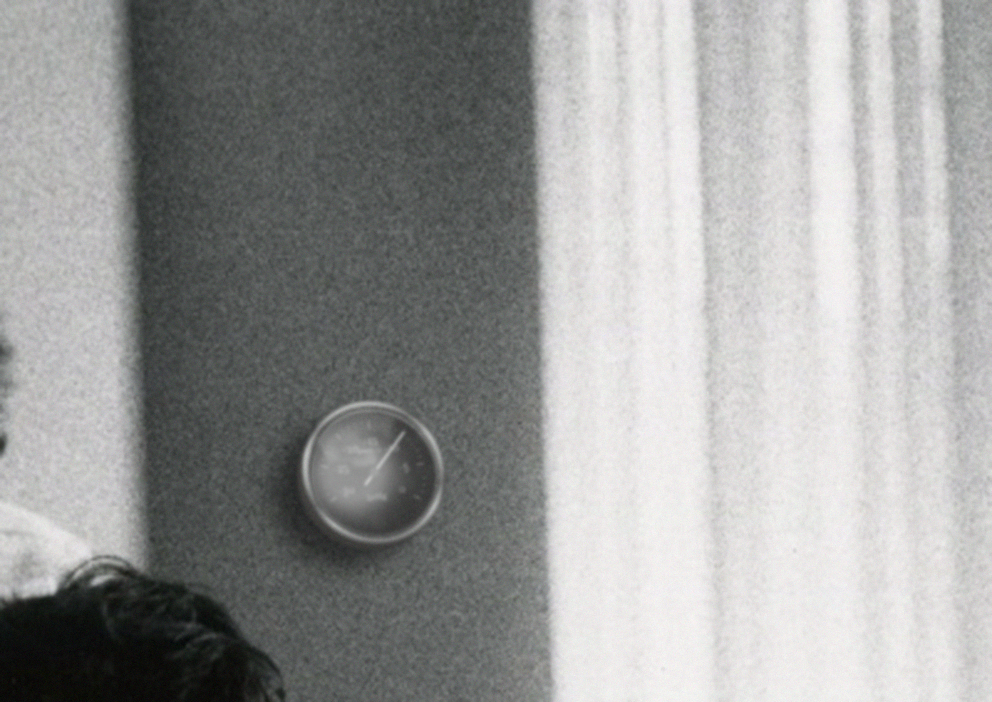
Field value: inHg -10
